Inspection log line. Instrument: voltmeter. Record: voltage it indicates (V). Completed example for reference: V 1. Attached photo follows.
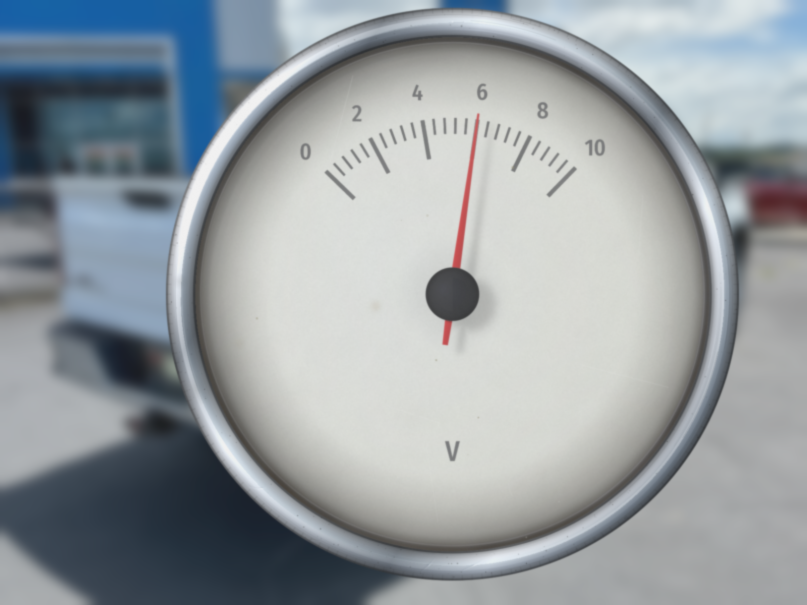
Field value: V 6
